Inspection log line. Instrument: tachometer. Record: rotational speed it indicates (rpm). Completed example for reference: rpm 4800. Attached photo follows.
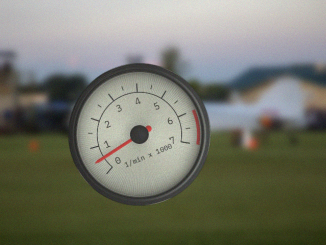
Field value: rpm 500
